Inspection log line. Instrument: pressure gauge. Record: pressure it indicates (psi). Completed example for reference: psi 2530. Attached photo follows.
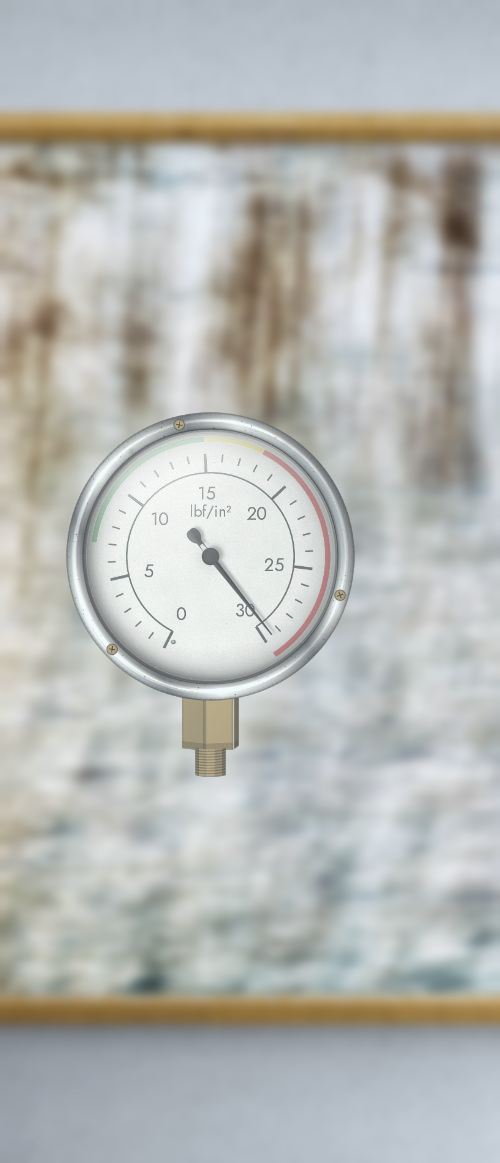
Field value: psi 29.5
